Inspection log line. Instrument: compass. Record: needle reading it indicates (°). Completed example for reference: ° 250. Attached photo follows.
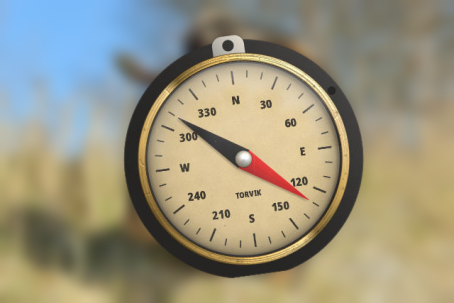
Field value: ° 130
